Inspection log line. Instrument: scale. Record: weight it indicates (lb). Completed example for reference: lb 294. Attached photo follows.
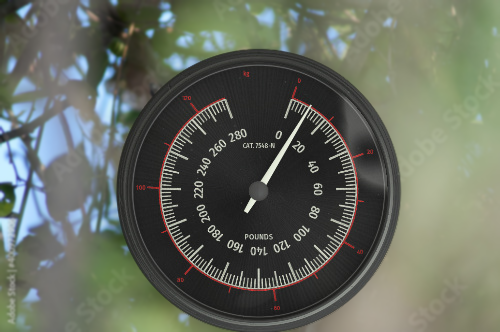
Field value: lb 10
